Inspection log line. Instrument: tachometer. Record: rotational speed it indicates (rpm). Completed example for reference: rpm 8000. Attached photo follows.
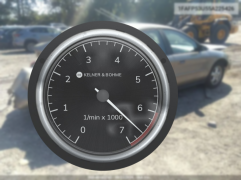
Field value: rpm 6600
